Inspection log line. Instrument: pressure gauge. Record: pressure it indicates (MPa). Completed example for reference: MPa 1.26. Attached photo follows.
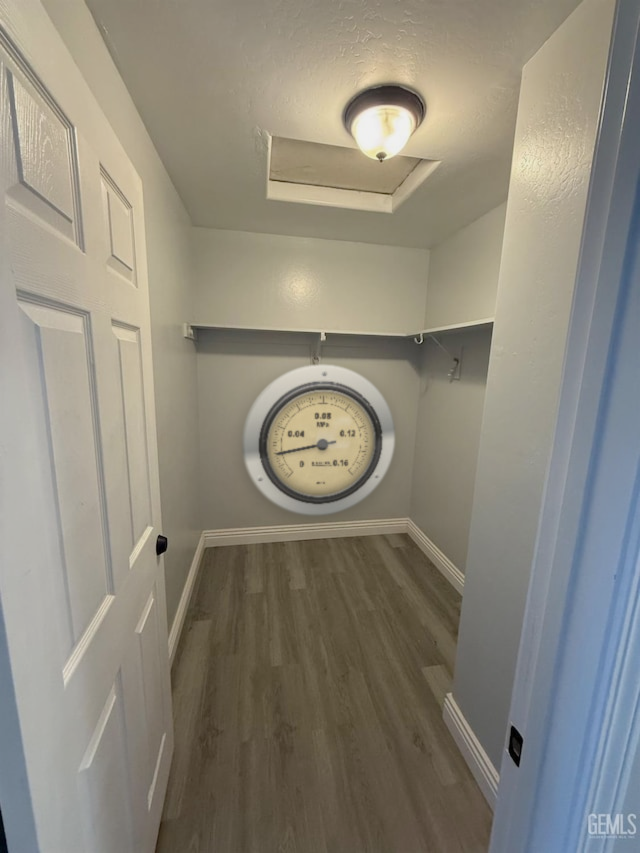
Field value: MPa 0.02
